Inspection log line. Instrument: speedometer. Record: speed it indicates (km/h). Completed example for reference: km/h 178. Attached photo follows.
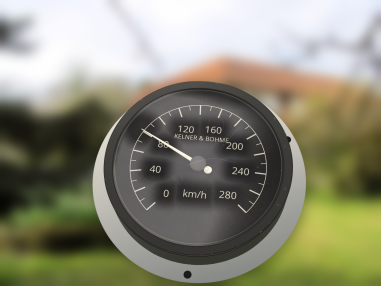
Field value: km/h 80
